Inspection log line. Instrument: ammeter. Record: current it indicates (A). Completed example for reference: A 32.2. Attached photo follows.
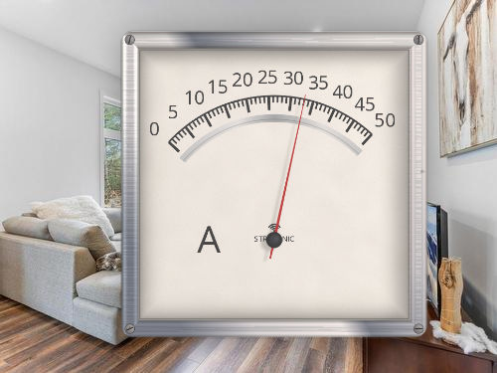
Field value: A 33
